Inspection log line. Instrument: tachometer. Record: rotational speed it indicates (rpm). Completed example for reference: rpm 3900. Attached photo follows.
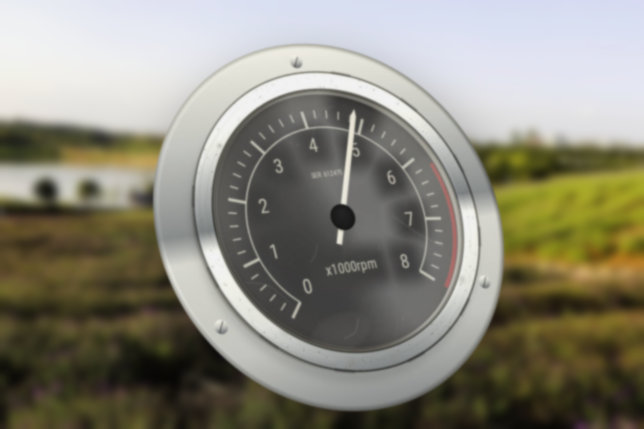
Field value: rpm 4800
